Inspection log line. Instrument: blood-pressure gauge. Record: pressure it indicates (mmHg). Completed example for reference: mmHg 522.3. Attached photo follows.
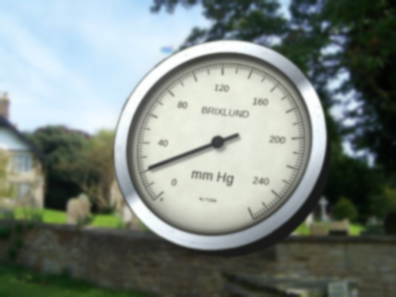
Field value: mmHg 20
